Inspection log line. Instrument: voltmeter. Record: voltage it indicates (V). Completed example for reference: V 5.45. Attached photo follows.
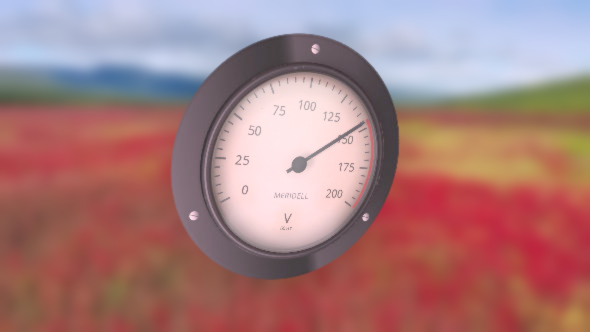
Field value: V 145
